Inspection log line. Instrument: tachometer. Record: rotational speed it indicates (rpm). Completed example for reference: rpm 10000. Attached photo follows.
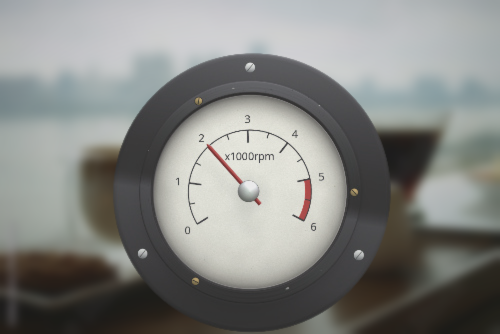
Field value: rpm 2000
